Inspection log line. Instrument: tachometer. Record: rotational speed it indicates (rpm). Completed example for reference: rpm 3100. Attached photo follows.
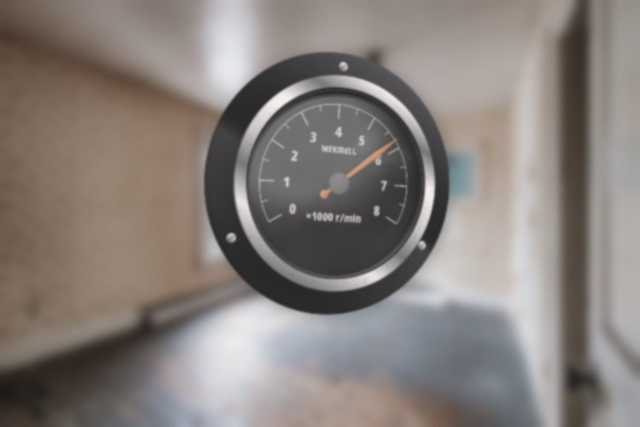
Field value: rpm 5750
